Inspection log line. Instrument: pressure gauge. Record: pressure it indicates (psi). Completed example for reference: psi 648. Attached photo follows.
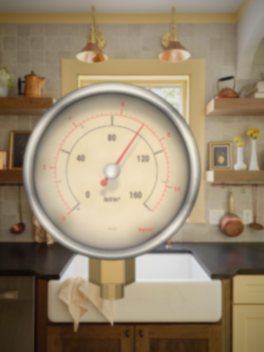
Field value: psi 100
